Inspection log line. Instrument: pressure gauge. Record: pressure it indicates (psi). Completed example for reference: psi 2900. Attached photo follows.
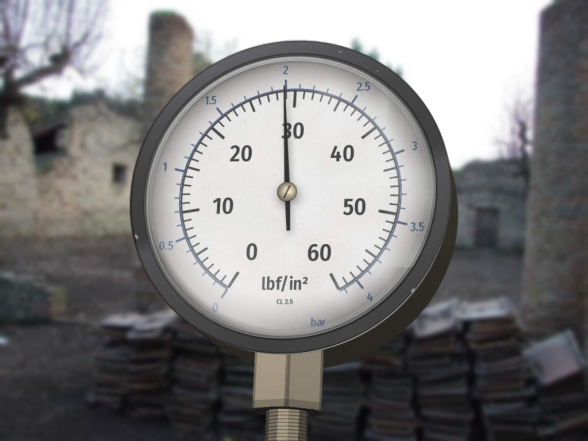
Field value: psi 29
